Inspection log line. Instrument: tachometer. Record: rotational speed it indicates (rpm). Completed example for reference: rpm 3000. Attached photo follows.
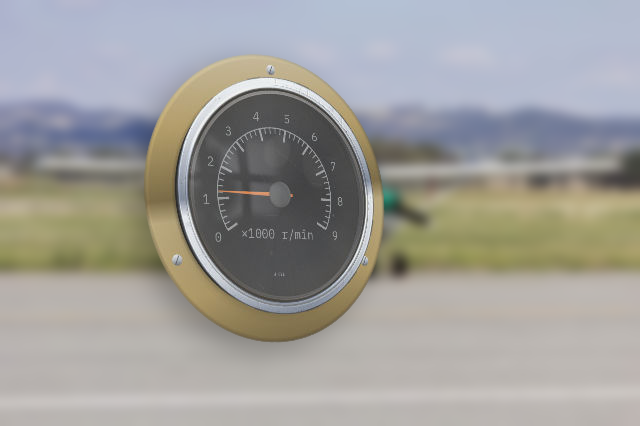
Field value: rpm 1200
